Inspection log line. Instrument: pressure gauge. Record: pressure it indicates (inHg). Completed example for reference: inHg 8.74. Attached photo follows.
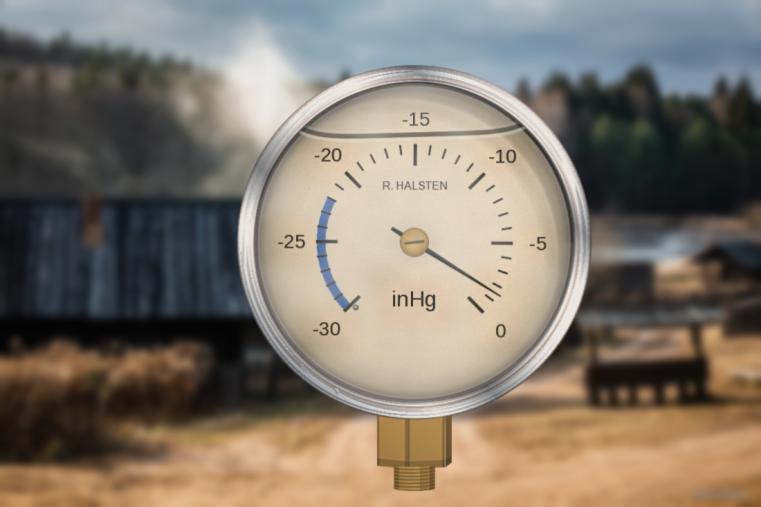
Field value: inHg -1.5
